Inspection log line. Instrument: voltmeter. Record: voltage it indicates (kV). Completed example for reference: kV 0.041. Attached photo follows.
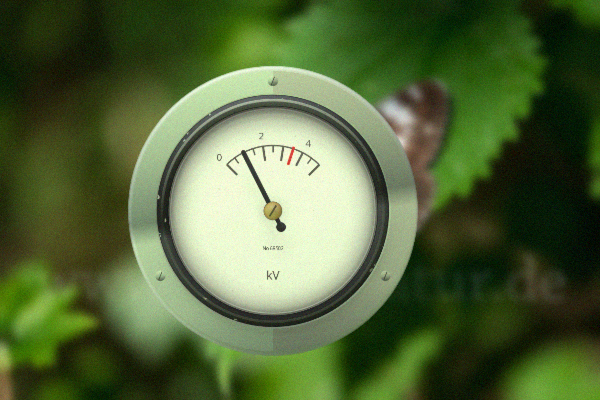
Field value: kV 1
